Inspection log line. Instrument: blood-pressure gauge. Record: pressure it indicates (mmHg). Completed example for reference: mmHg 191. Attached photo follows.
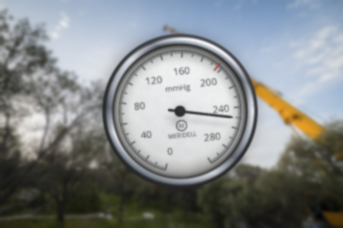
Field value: mmHg 250
